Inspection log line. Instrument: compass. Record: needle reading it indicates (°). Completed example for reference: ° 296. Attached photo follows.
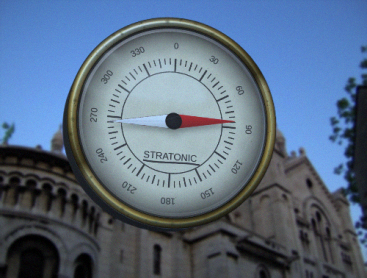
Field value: ° 85
